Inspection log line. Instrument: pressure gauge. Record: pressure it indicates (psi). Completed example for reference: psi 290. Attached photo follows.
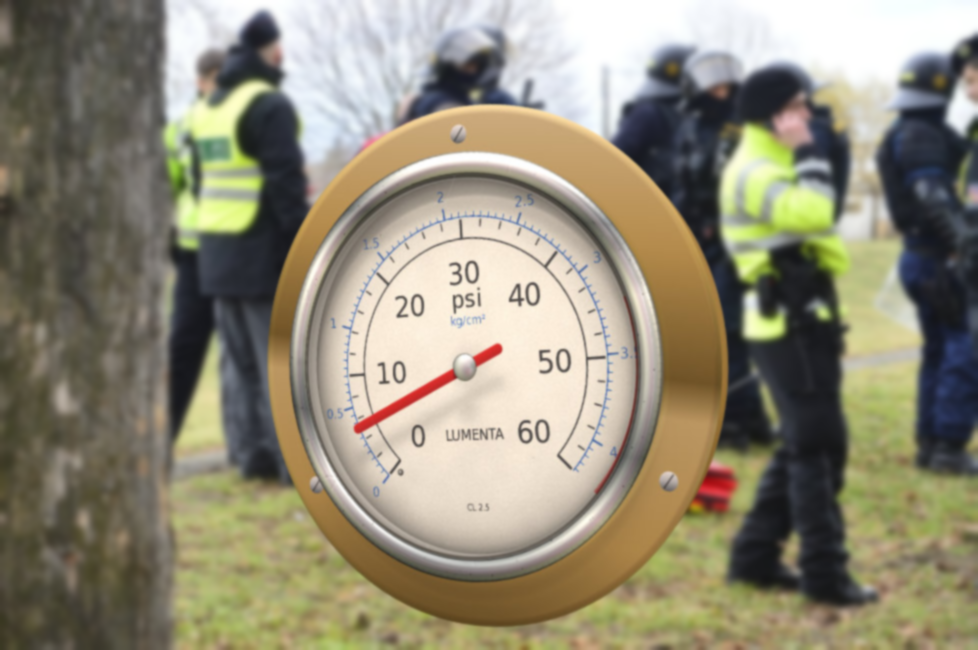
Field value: psi 5
